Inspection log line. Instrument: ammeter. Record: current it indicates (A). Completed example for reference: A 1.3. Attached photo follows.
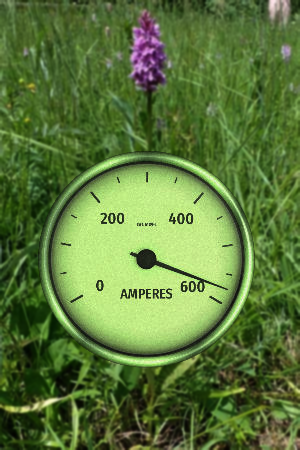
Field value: A 575
